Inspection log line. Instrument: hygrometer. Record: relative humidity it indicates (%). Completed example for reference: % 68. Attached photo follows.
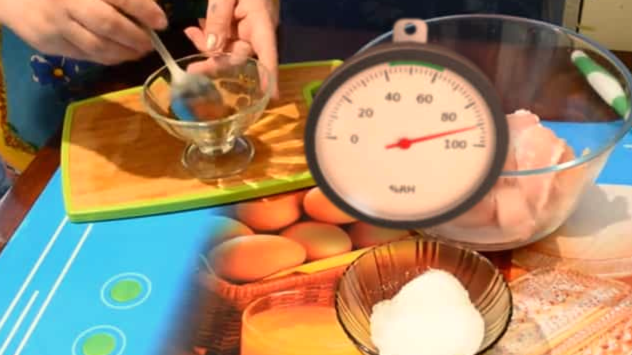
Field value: % 90
